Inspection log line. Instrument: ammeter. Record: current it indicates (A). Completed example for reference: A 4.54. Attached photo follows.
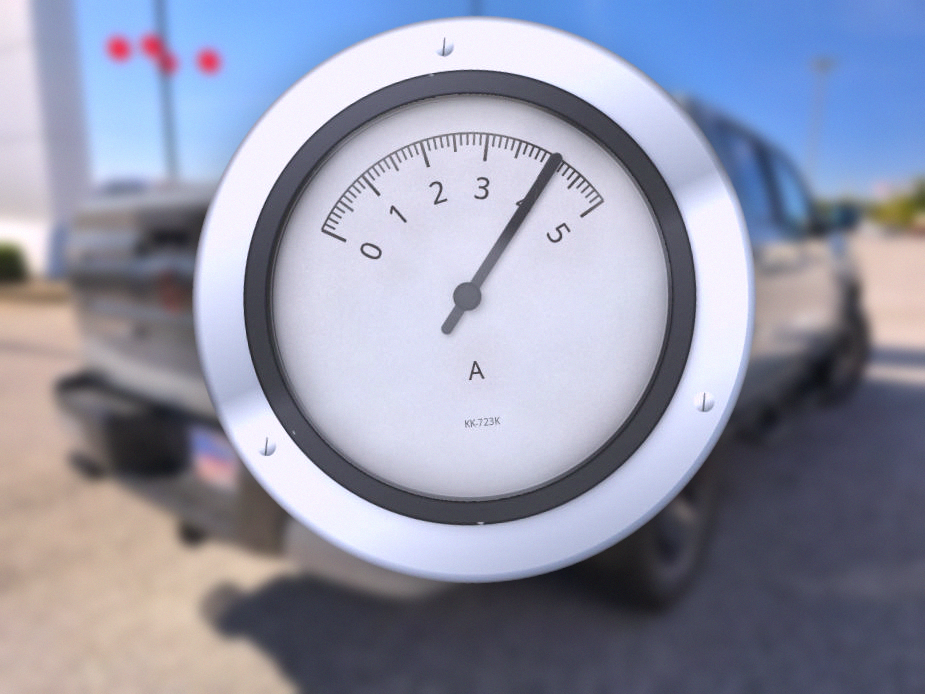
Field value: A 4.1
